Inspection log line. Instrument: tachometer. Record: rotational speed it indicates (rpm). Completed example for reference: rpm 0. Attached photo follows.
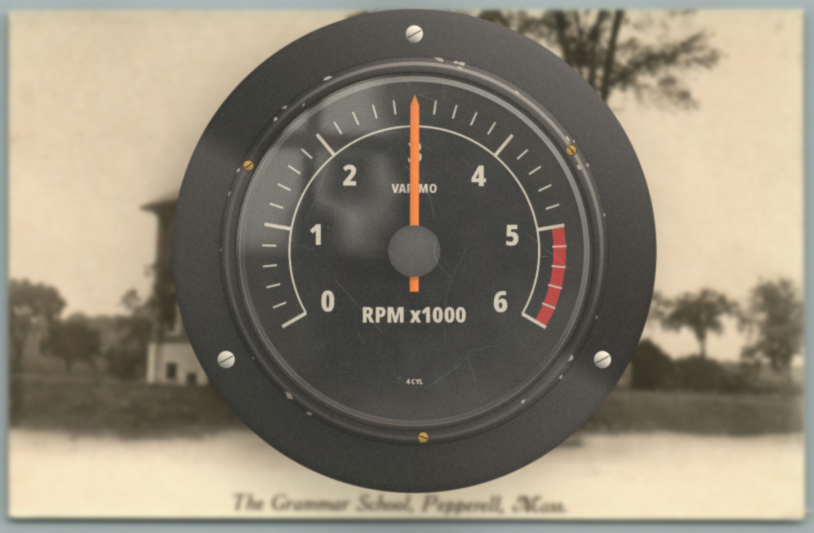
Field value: rpm 3000
